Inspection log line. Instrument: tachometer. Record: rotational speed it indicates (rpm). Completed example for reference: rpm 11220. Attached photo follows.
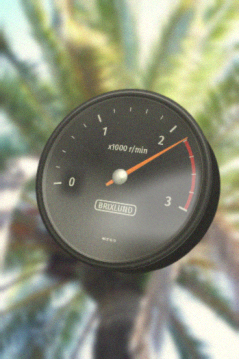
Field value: rpm 2200
